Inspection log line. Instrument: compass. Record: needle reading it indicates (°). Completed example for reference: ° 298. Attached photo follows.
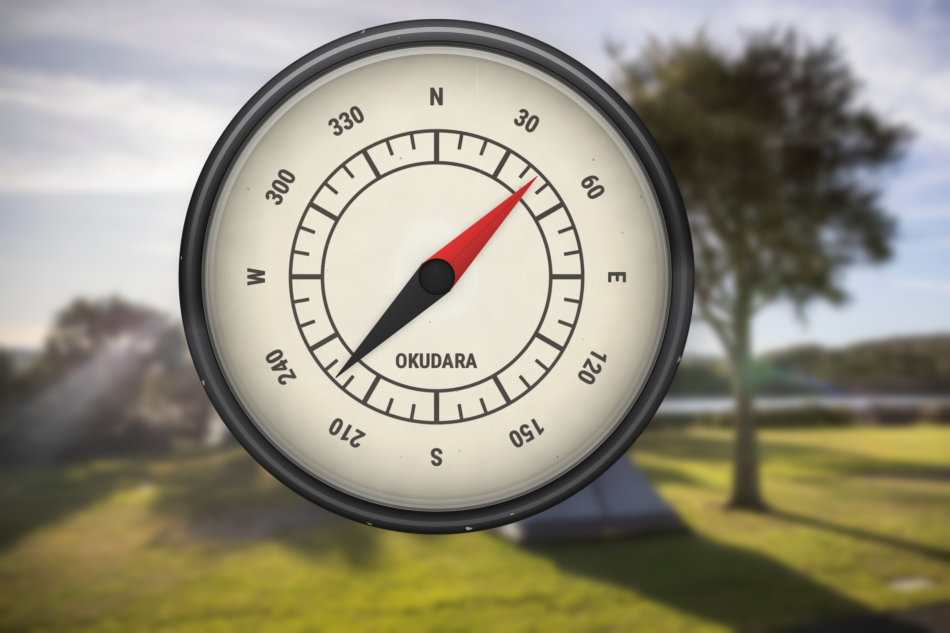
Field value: ° 45
